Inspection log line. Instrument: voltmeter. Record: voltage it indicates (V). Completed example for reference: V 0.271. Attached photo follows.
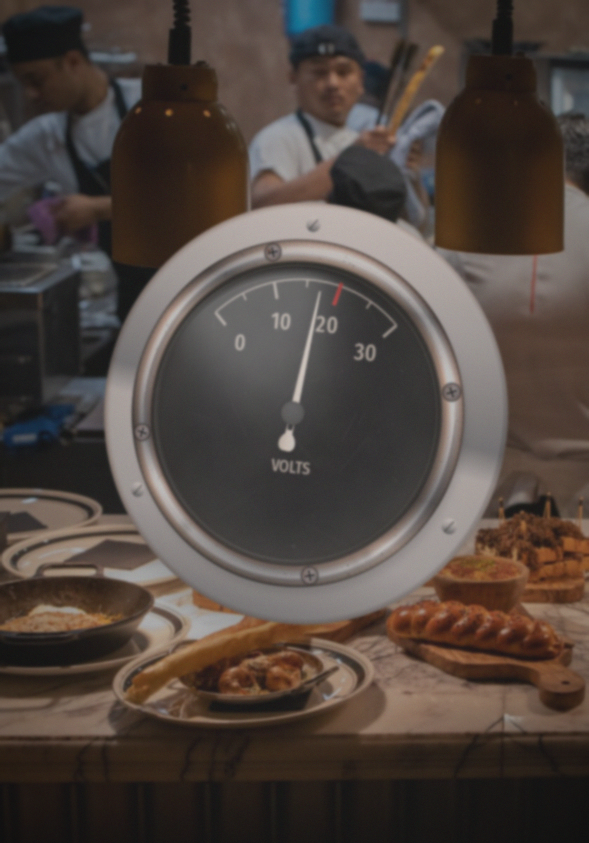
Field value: V 17.5
